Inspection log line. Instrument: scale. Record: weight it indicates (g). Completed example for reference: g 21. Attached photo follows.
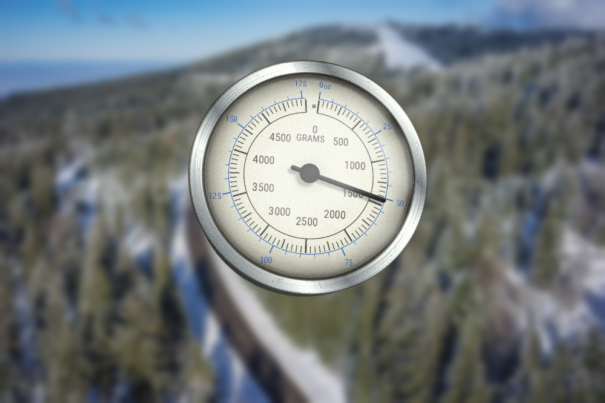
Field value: g 1450
